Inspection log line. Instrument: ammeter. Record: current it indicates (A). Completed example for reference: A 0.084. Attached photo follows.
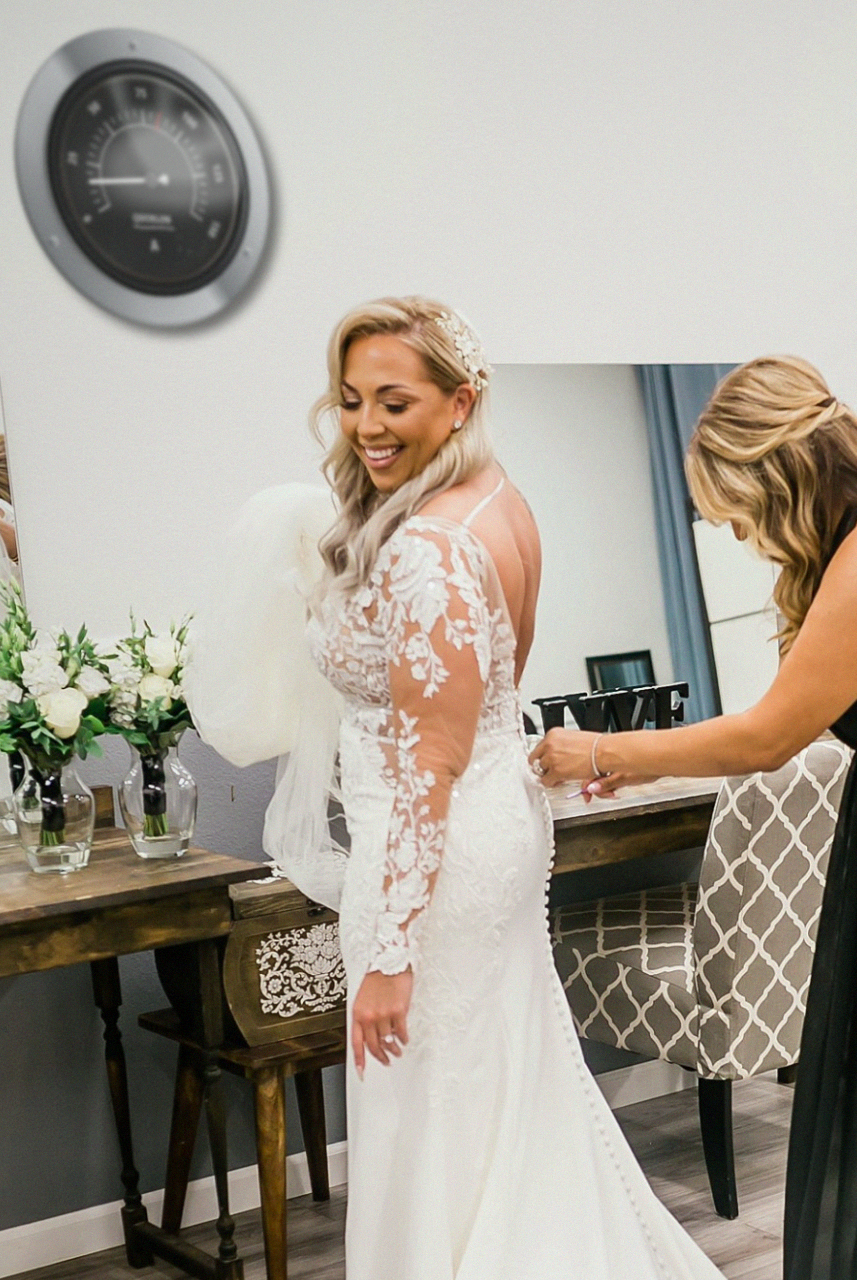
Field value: A 15
